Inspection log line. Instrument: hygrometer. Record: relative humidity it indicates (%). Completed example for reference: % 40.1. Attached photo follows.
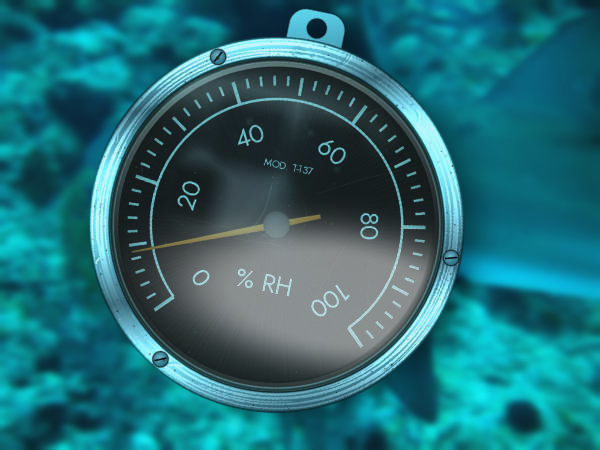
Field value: % 9
